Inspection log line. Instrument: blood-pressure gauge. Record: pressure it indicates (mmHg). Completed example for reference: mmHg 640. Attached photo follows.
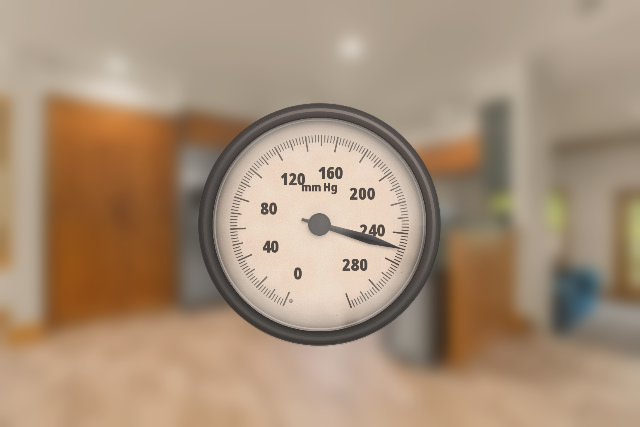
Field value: mmHg 250
